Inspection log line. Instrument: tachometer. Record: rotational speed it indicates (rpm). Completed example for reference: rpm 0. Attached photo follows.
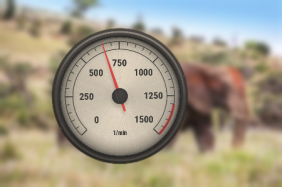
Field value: rpm 650
